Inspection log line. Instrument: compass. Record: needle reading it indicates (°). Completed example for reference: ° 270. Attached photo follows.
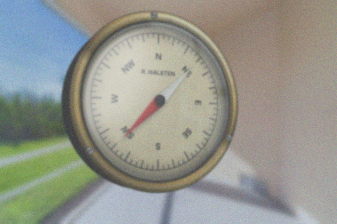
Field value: ° 225
